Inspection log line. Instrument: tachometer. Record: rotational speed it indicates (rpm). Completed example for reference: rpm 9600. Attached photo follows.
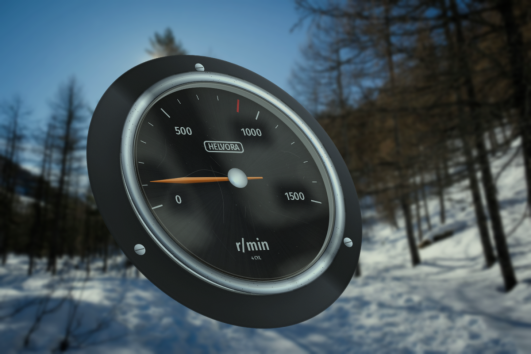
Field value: rpm 100
